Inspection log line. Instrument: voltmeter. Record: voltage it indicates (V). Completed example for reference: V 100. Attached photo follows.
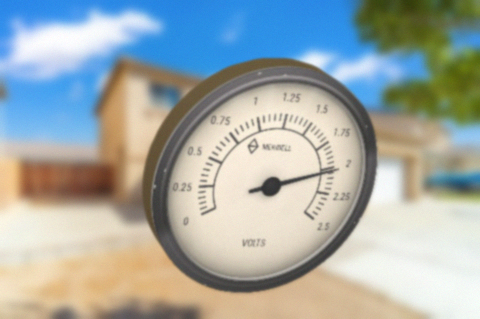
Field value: V 2
